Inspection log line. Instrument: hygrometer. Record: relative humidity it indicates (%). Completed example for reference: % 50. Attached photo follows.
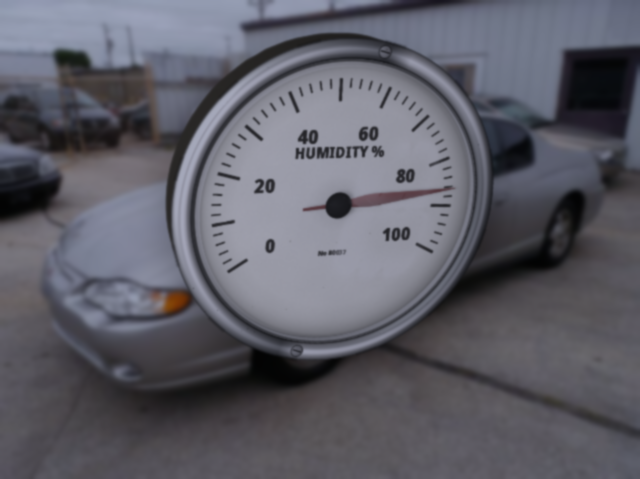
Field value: % 86
